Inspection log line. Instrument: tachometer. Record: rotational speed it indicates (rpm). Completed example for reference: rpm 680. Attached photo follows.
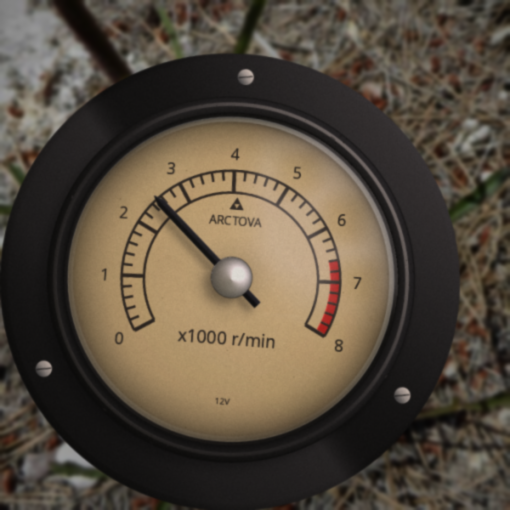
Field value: rpm 2500
